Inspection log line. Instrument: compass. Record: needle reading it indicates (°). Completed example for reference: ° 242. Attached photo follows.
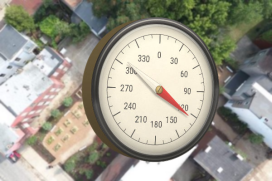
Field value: ° 125
